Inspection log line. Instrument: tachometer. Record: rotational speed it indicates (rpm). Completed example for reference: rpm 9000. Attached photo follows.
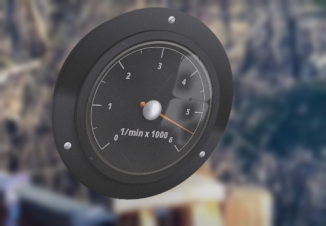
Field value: rpm 5500
